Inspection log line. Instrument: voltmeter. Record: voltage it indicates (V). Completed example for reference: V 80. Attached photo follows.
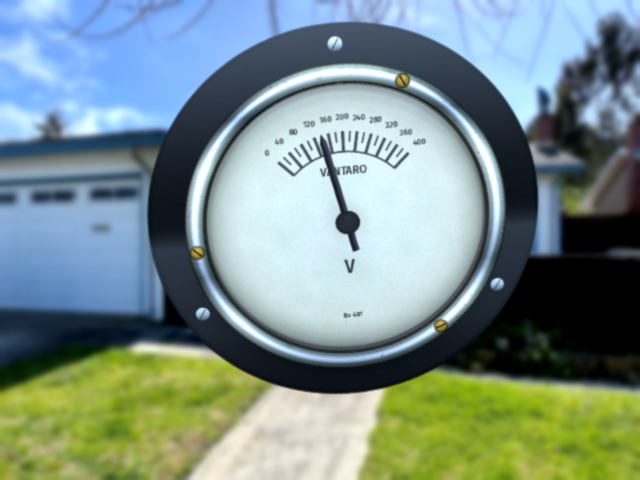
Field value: V 140
